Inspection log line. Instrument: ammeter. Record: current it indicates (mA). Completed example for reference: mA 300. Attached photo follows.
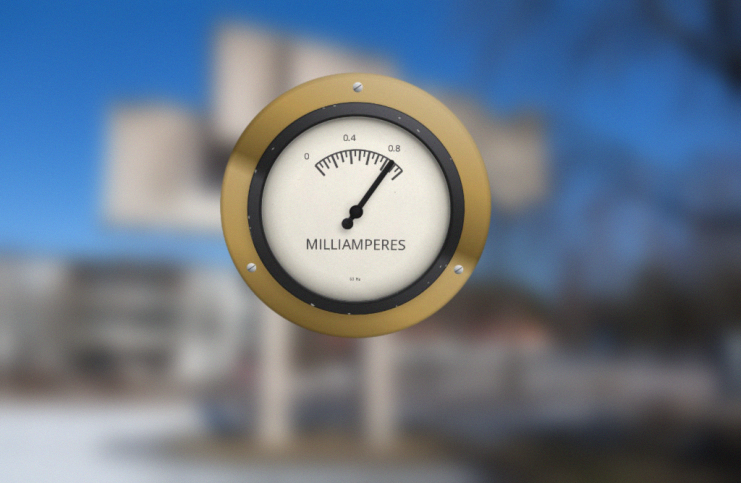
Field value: mA 0.85
